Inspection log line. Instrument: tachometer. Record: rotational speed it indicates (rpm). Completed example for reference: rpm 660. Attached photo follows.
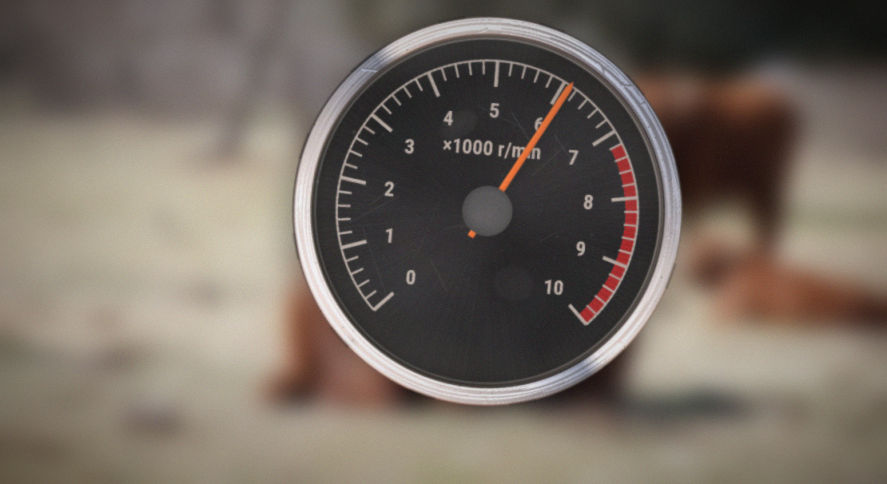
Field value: rpm 6100
